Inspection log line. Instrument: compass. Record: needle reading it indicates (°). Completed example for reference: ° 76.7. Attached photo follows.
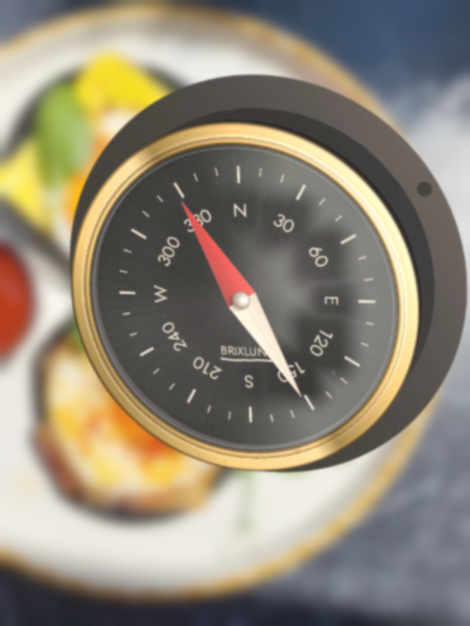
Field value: ° 330
